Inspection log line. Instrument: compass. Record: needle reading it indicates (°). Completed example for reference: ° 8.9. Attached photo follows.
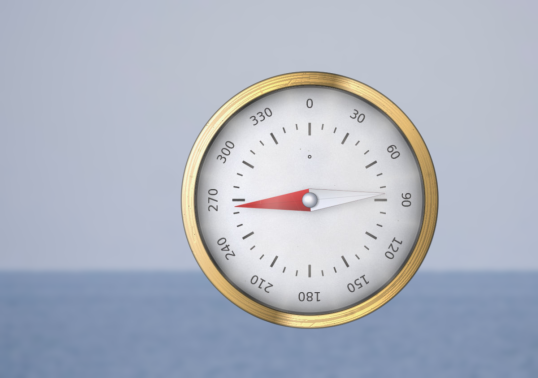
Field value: ° 265
